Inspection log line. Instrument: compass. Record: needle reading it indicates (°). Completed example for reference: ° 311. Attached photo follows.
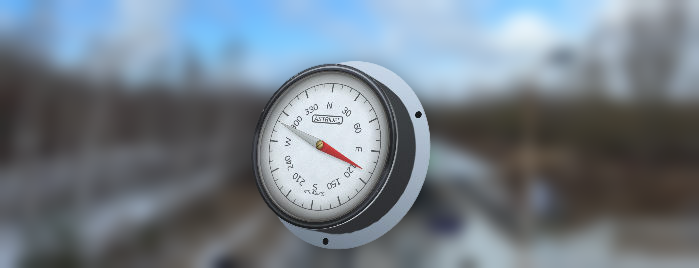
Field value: ° 110
